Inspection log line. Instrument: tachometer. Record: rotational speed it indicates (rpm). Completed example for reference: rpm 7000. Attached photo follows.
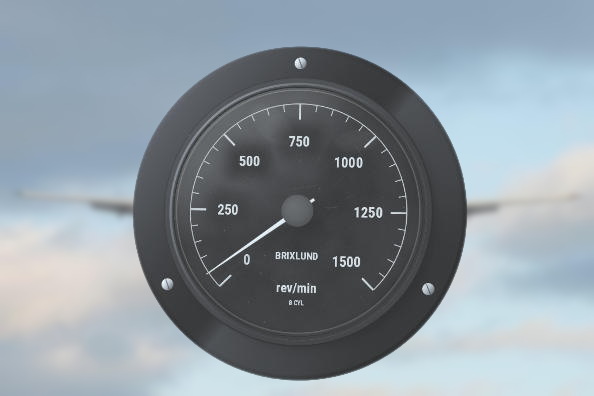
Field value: rpm 50
